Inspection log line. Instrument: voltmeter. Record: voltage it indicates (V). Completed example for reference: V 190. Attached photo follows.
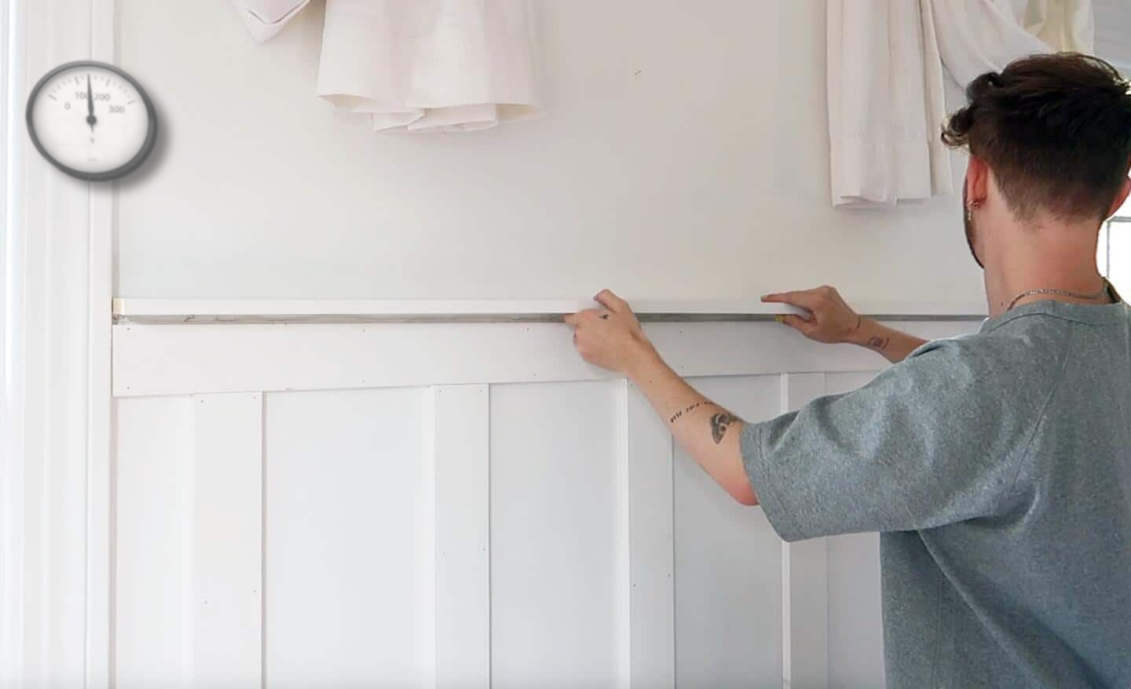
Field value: V 140
